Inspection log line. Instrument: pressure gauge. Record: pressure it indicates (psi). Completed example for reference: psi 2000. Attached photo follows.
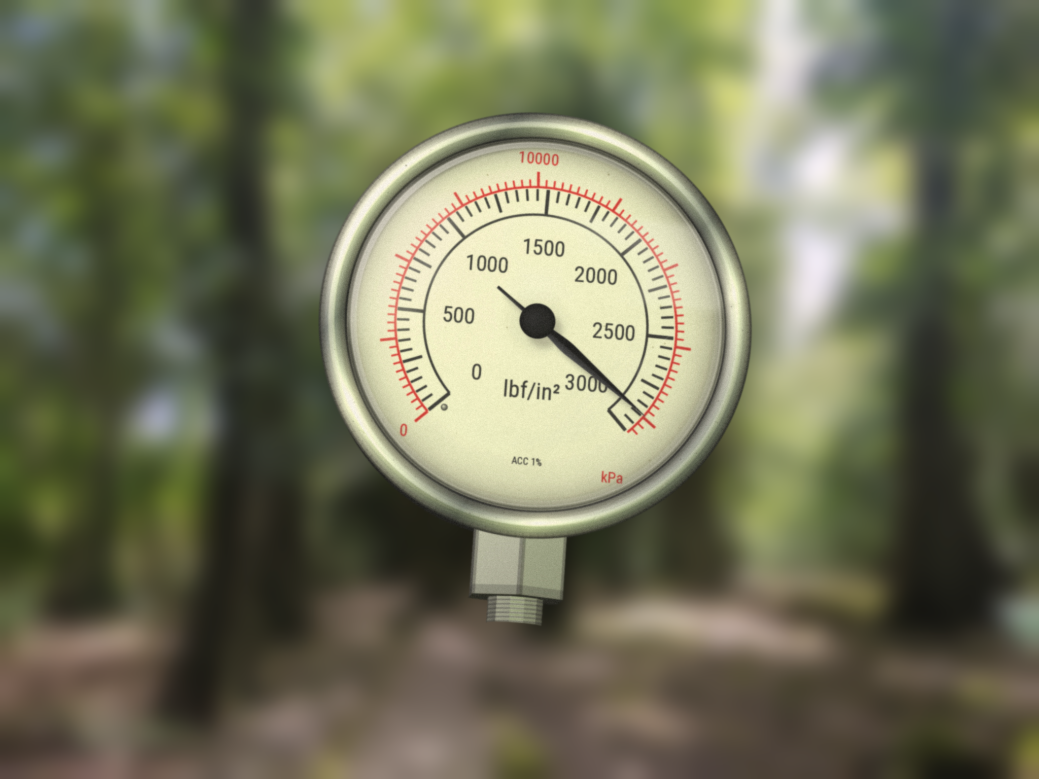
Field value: psi 2900
